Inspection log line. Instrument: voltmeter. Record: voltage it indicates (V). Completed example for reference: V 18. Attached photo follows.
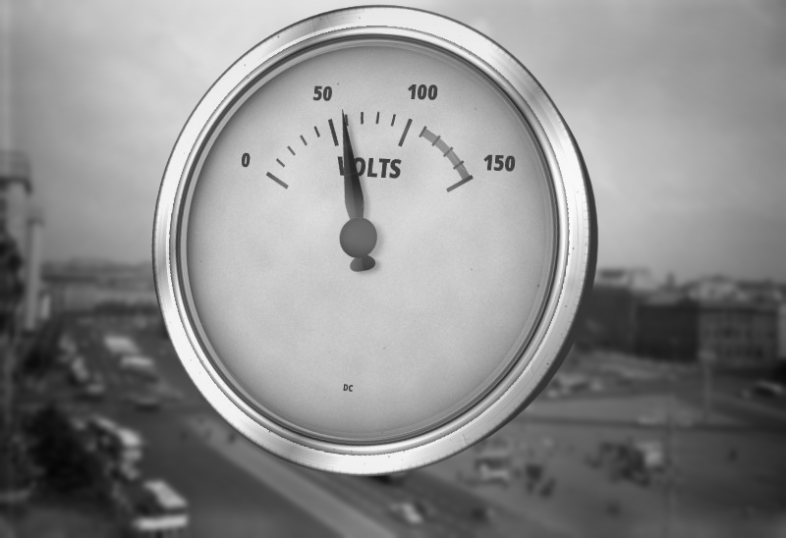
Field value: V 60
